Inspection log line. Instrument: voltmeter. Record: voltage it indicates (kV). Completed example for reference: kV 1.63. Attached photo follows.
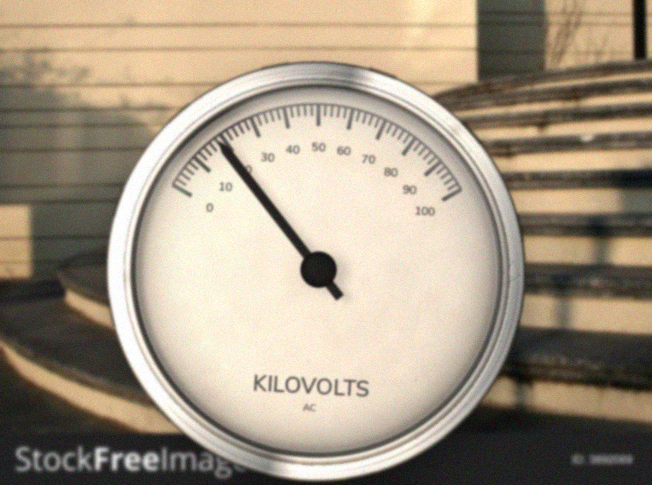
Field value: kV 18
